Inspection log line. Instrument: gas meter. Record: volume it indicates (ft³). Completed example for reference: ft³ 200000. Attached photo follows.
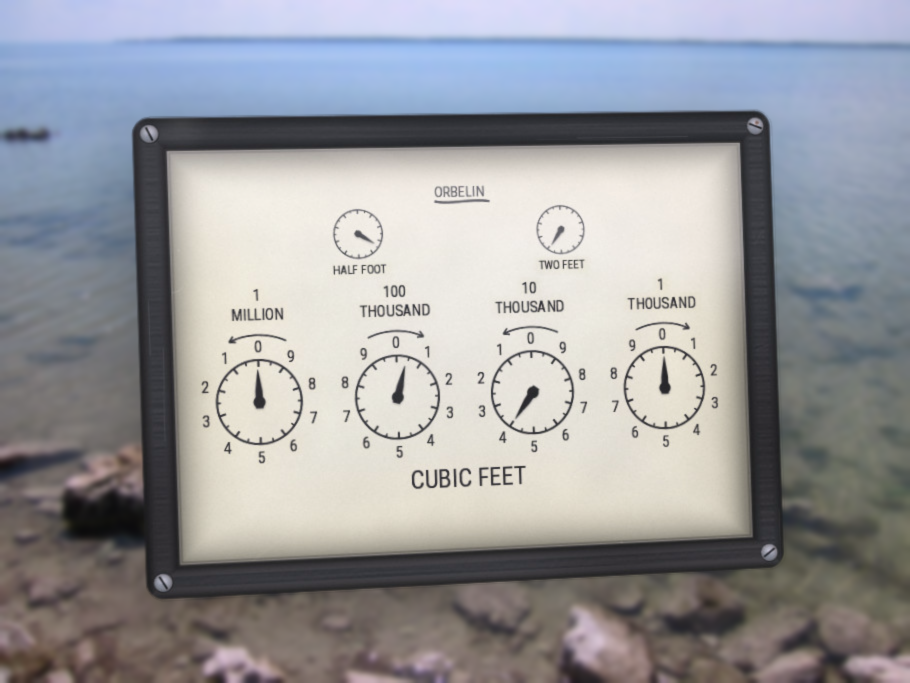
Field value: ft³ 4000
